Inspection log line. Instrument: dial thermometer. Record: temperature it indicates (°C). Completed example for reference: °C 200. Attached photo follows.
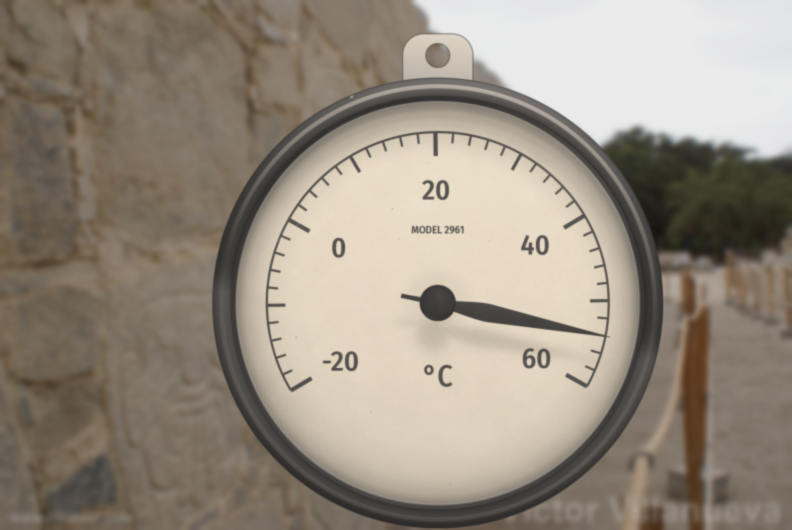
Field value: °C 54
